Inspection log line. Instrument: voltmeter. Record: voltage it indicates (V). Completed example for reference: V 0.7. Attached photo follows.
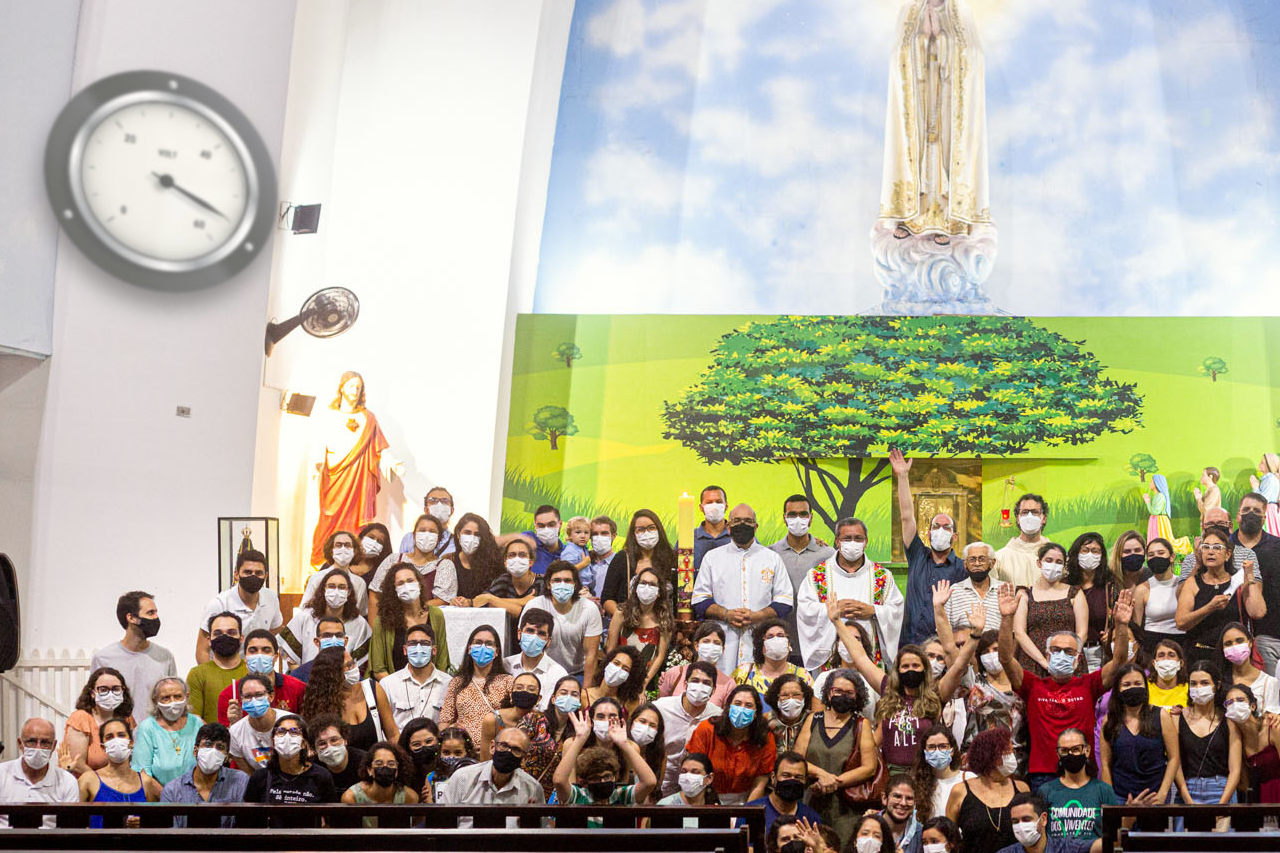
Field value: V 55
